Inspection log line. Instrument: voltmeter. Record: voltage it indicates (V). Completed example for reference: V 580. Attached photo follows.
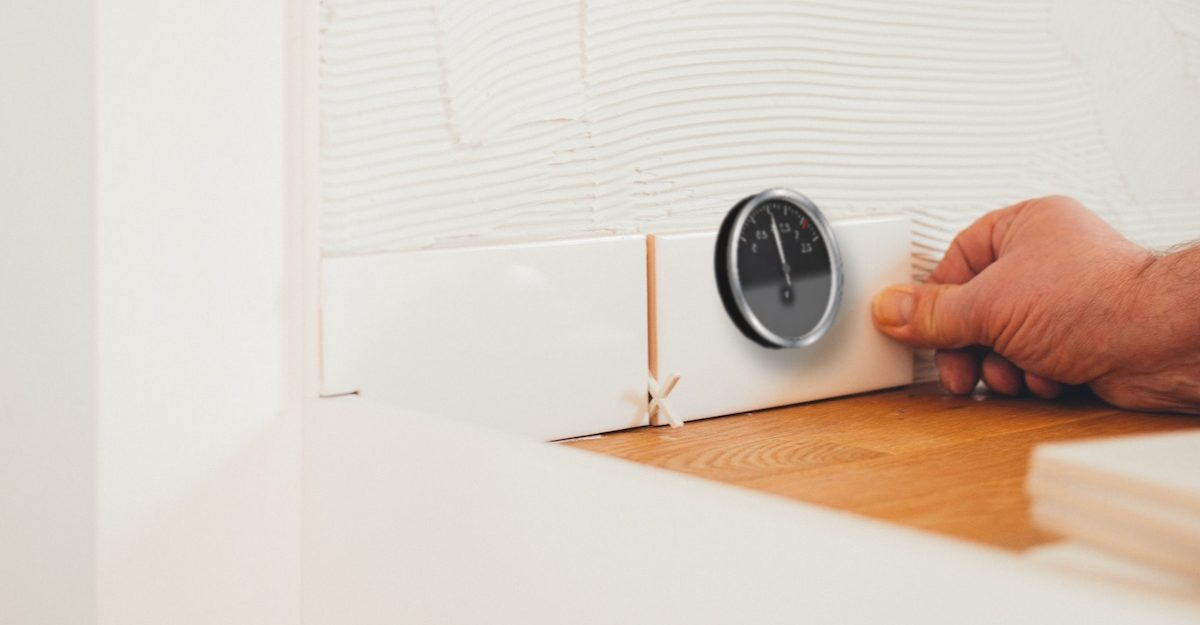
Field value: V 1
